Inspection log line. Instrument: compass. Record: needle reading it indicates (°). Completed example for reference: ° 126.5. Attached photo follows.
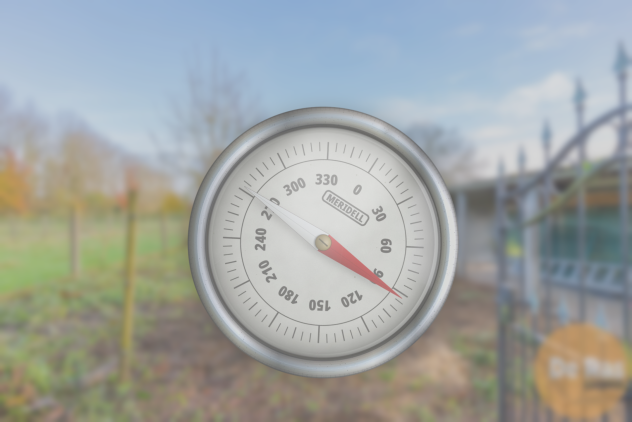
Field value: ° 92.5
